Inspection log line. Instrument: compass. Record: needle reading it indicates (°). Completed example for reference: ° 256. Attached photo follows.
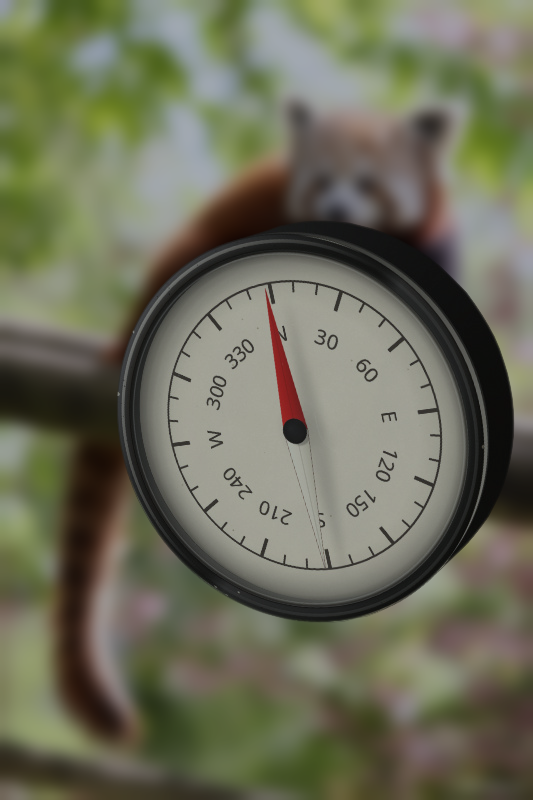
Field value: ° 0
